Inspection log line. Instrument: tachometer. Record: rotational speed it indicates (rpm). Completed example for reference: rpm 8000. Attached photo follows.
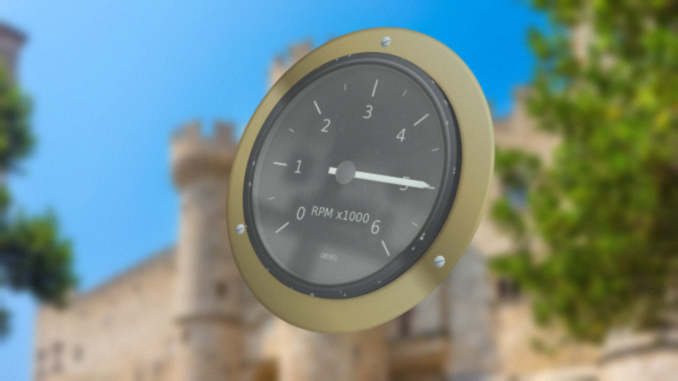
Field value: rpm 5000
